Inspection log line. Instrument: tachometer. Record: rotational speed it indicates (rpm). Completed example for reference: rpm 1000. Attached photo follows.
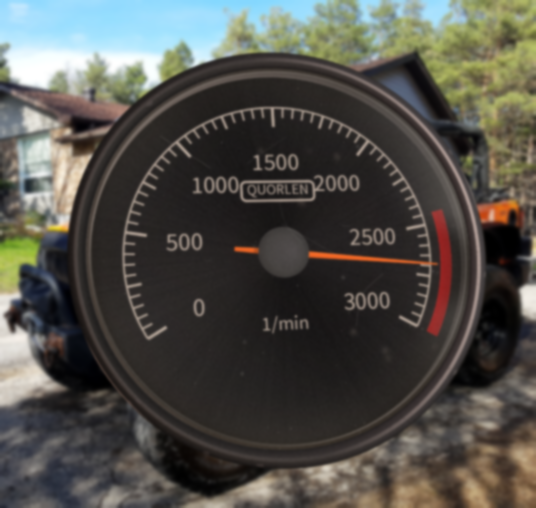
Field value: rpm 2700
